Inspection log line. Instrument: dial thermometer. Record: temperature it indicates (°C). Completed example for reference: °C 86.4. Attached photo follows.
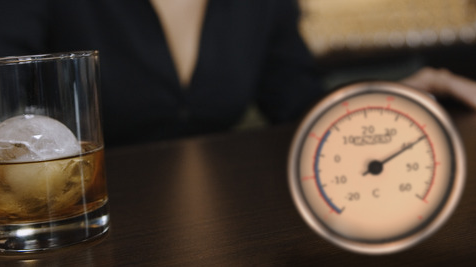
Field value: °C 40
